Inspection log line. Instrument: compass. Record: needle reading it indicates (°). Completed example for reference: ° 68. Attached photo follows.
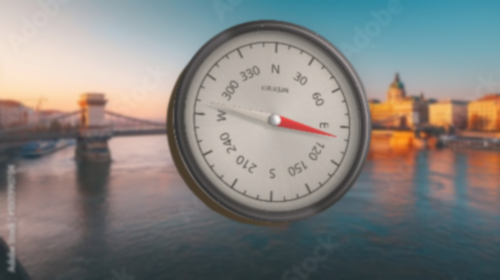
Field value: ° 100
